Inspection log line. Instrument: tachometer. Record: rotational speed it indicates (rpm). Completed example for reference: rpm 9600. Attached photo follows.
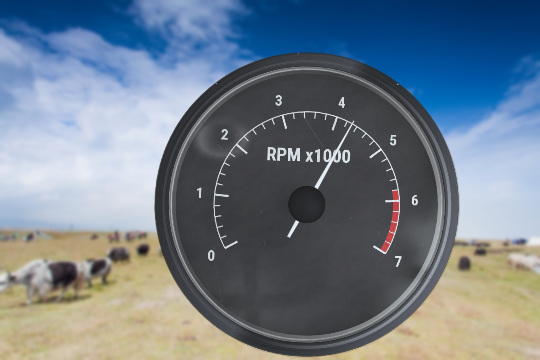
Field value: rpm 4300
